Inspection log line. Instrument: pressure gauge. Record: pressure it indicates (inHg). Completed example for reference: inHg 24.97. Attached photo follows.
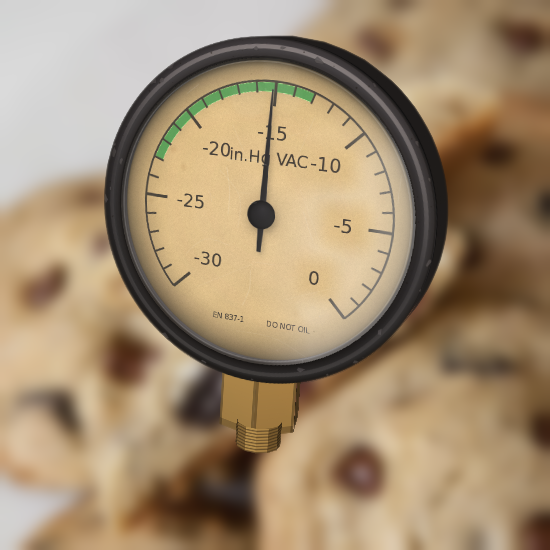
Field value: inHg -15
